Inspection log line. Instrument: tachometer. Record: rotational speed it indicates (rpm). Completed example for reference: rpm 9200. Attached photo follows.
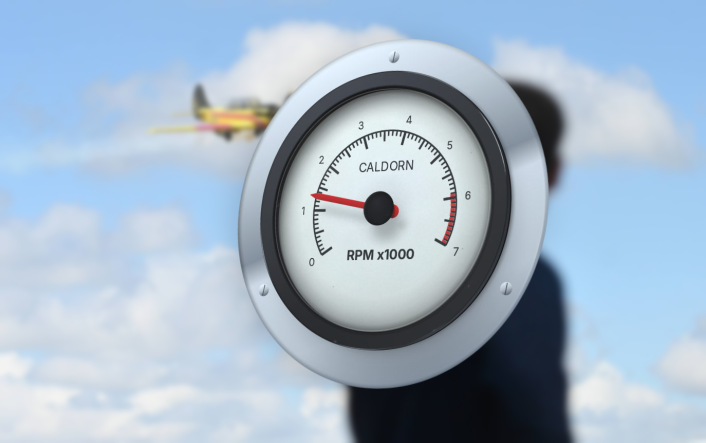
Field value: rpm 1300
